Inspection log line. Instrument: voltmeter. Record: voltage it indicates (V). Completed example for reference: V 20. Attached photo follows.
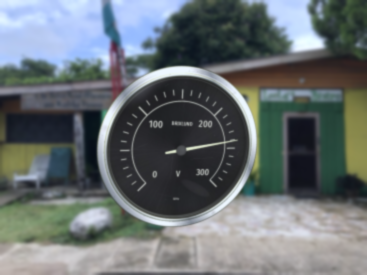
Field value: V 240
